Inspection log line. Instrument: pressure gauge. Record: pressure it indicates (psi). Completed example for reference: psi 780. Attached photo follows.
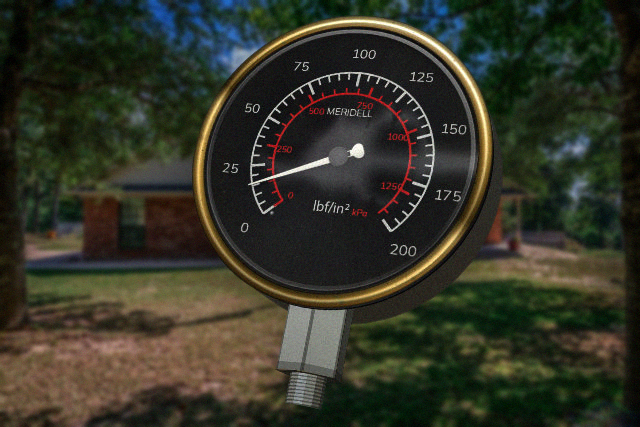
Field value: psi 15
